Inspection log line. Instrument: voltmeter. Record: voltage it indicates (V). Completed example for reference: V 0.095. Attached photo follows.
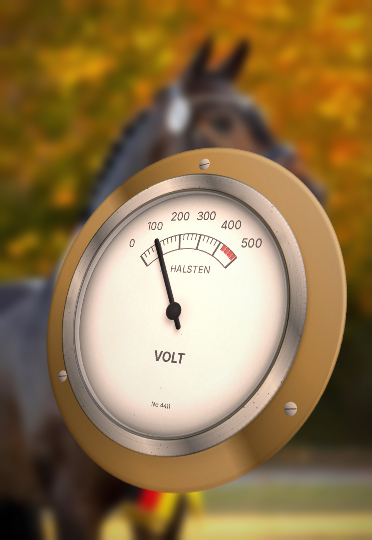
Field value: V 100
